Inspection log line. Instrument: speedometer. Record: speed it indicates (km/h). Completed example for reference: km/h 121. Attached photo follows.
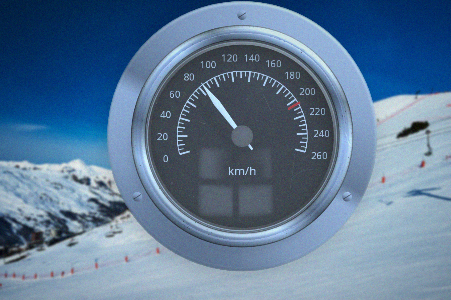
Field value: km/h 85
